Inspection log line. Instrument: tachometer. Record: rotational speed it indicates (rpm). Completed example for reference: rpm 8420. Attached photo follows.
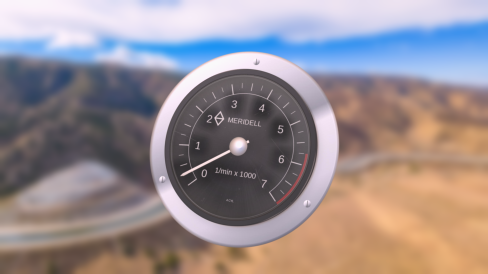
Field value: rpm 250
